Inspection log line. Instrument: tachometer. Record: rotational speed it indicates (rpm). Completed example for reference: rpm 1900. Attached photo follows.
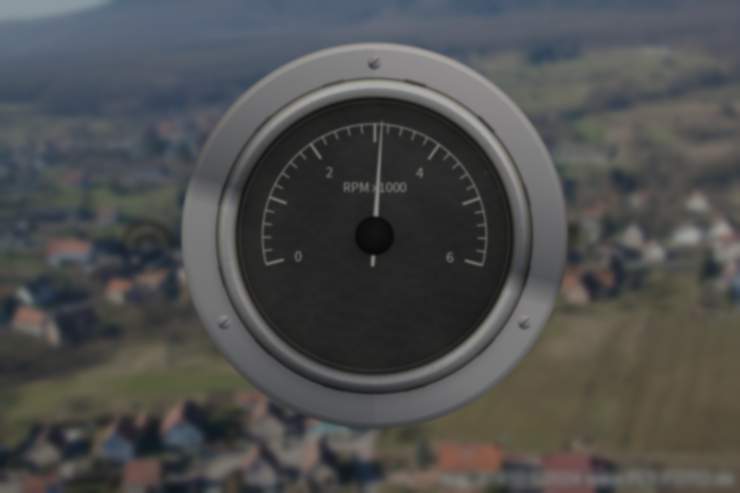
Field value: rpm 3100
